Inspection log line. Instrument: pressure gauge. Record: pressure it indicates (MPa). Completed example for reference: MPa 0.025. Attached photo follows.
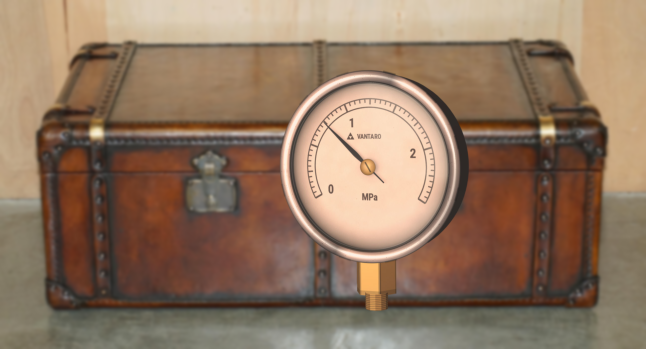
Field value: MPa 0.75
